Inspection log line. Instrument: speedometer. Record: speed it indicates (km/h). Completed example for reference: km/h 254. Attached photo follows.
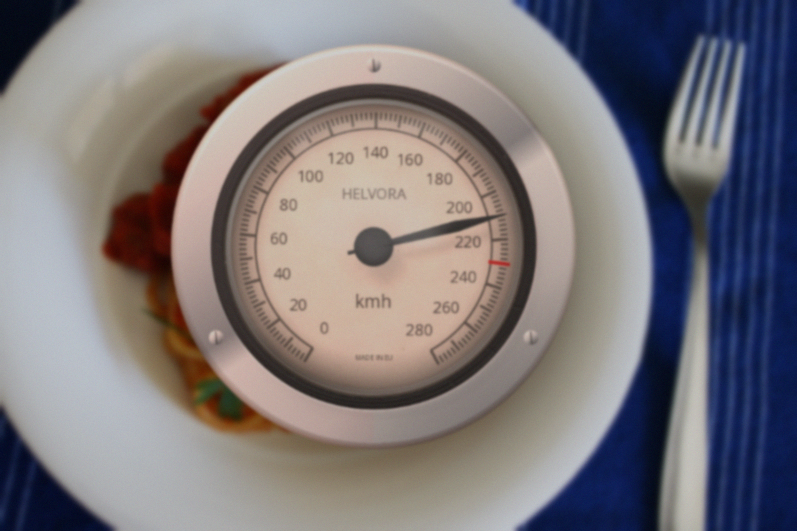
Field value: km/h 210
